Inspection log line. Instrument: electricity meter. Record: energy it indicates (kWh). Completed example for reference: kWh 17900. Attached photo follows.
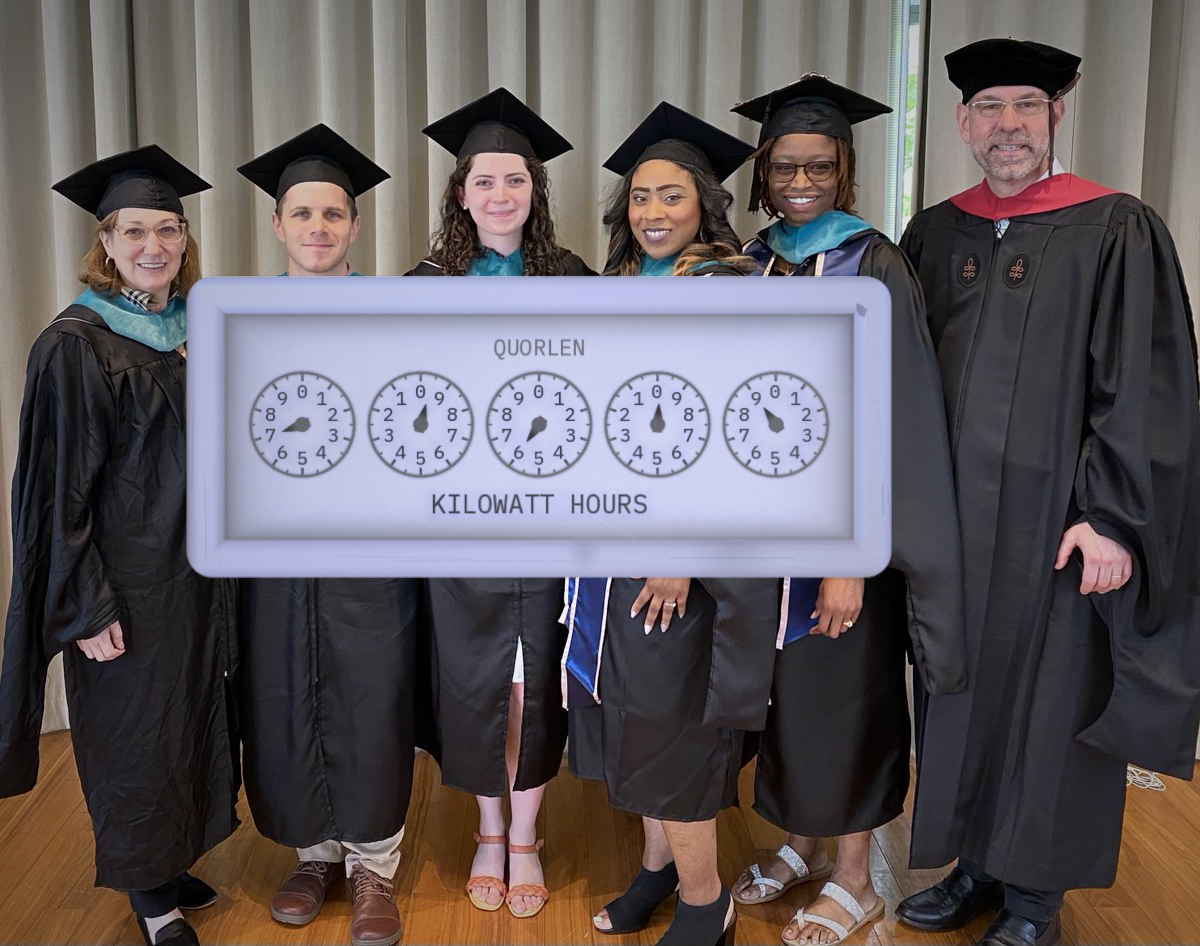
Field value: kWh 69599
